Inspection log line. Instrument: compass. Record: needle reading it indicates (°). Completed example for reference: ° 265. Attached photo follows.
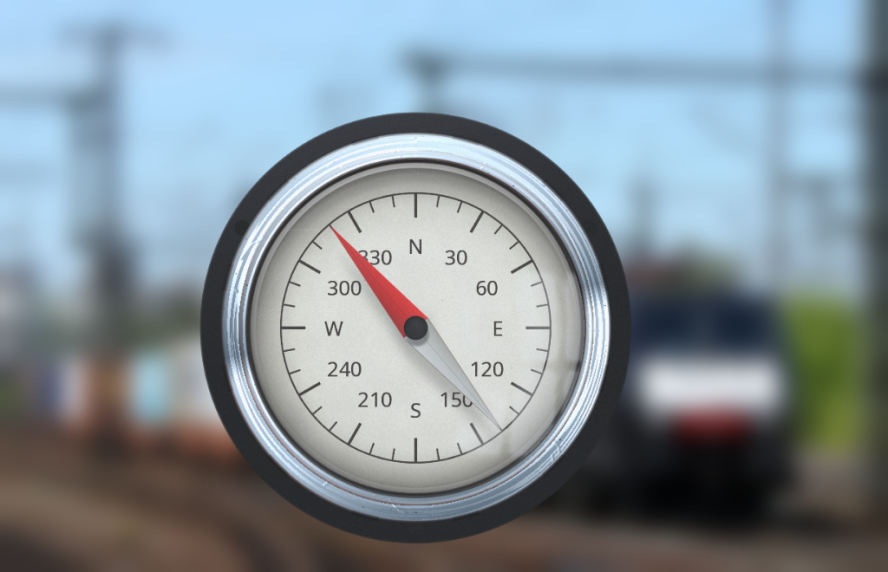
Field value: ° 320
